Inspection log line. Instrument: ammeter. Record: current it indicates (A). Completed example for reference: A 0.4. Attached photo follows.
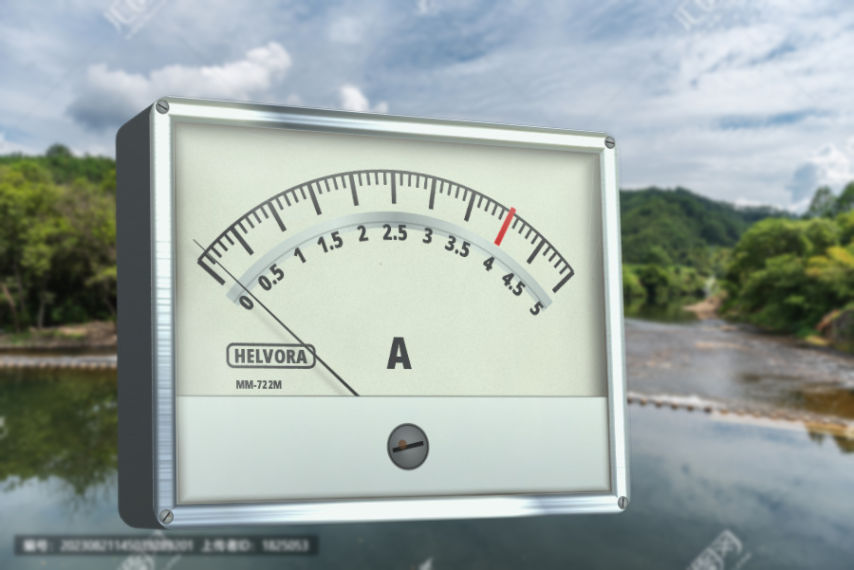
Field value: A 0.1
